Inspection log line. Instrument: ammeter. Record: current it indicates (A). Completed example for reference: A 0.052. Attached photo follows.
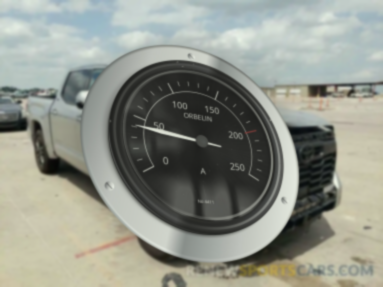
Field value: A 40
